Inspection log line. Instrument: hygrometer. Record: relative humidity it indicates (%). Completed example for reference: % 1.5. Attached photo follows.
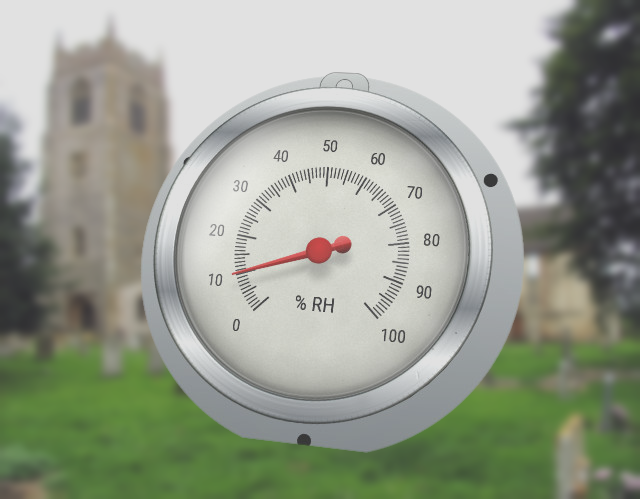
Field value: % 10
